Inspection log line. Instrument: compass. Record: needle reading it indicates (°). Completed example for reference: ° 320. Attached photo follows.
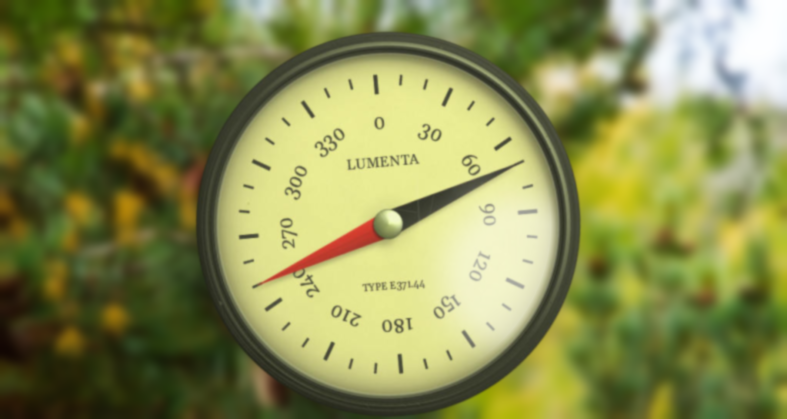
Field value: ° 250
